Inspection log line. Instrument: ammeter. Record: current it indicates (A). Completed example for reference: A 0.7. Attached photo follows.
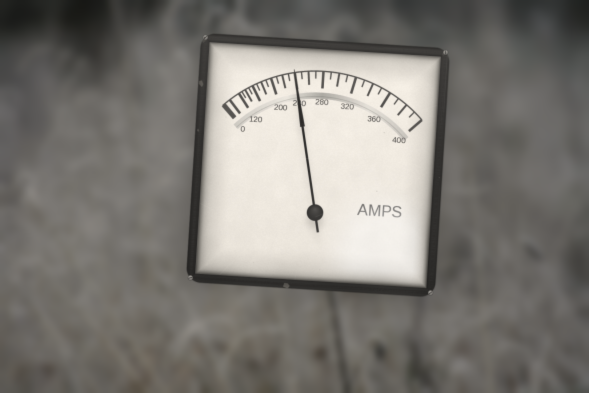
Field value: A 240
